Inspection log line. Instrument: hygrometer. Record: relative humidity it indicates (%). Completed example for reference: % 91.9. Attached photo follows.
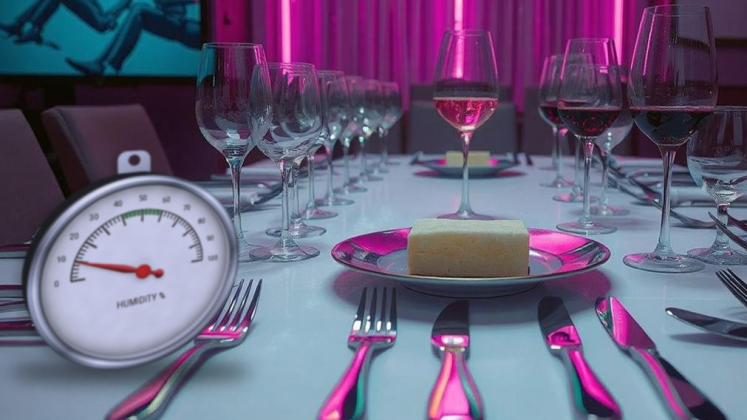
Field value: % 10
